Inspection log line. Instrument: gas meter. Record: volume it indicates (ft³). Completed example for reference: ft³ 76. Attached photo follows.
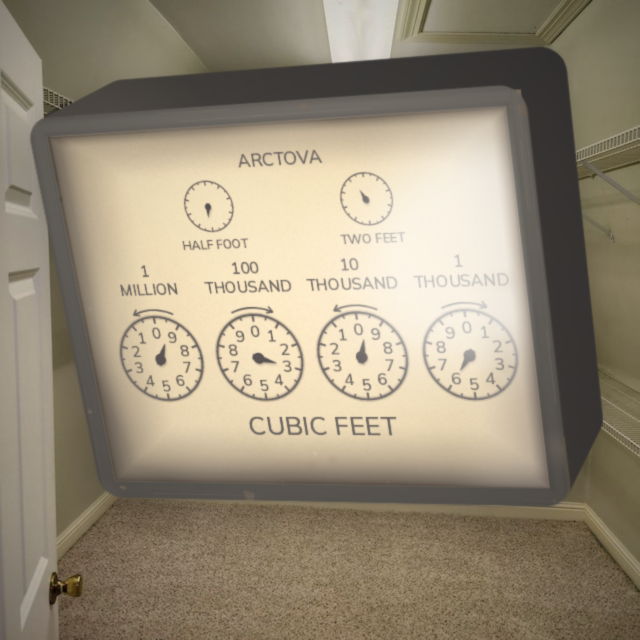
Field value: ft³ 929600
